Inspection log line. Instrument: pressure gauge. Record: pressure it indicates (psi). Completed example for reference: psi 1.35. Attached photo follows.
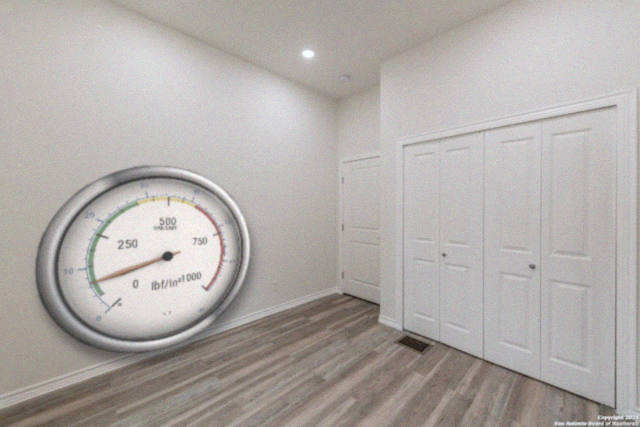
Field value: psi 100
